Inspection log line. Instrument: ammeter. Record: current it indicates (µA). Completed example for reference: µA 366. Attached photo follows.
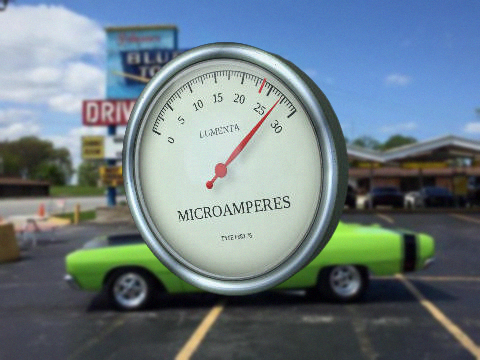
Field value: µA 27.5
